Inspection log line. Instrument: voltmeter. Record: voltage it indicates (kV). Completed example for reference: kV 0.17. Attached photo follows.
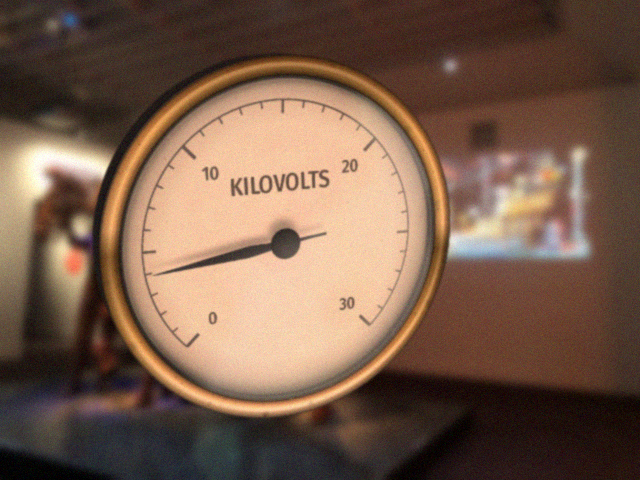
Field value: kV 4
